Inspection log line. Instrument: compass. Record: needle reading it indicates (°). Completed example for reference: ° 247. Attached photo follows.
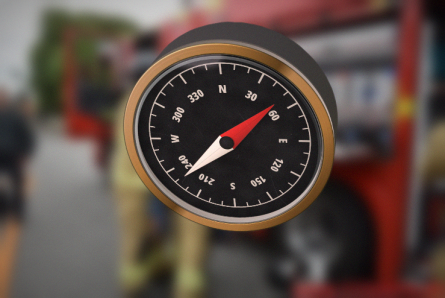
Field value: ° 50
